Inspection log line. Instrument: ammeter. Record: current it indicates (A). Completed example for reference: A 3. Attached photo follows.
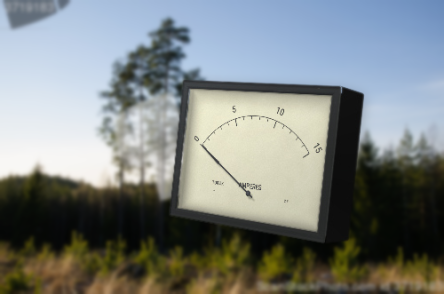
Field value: A 0
